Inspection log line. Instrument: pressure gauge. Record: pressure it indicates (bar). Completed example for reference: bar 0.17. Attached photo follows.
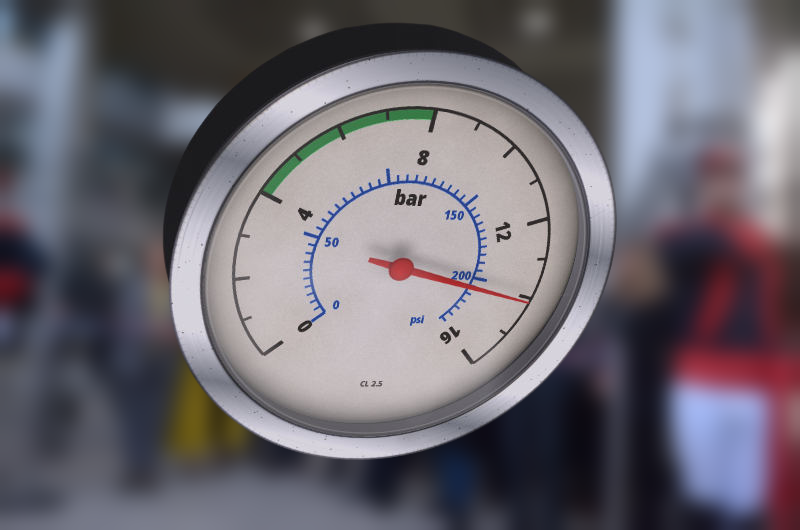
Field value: bar 14
